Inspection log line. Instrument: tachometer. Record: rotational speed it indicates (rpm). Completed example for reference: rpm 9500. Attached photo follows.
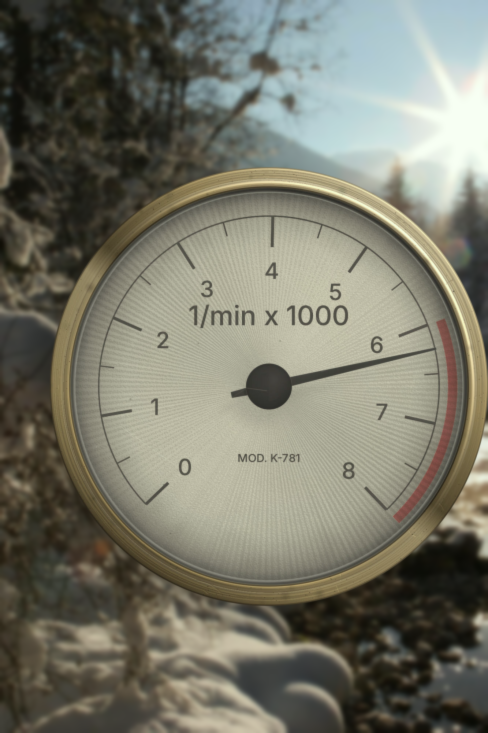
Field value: rpm 6250
